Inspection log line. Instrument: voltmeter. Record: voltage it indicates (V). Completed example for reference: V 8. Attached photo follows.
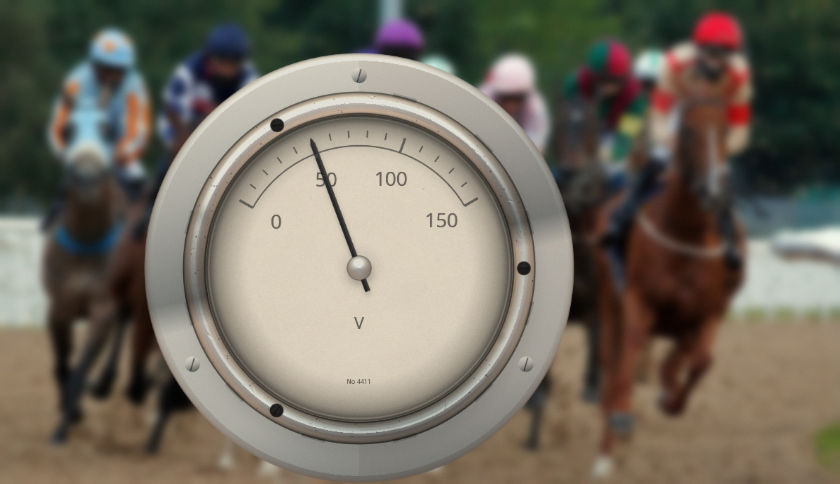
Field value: V 50
